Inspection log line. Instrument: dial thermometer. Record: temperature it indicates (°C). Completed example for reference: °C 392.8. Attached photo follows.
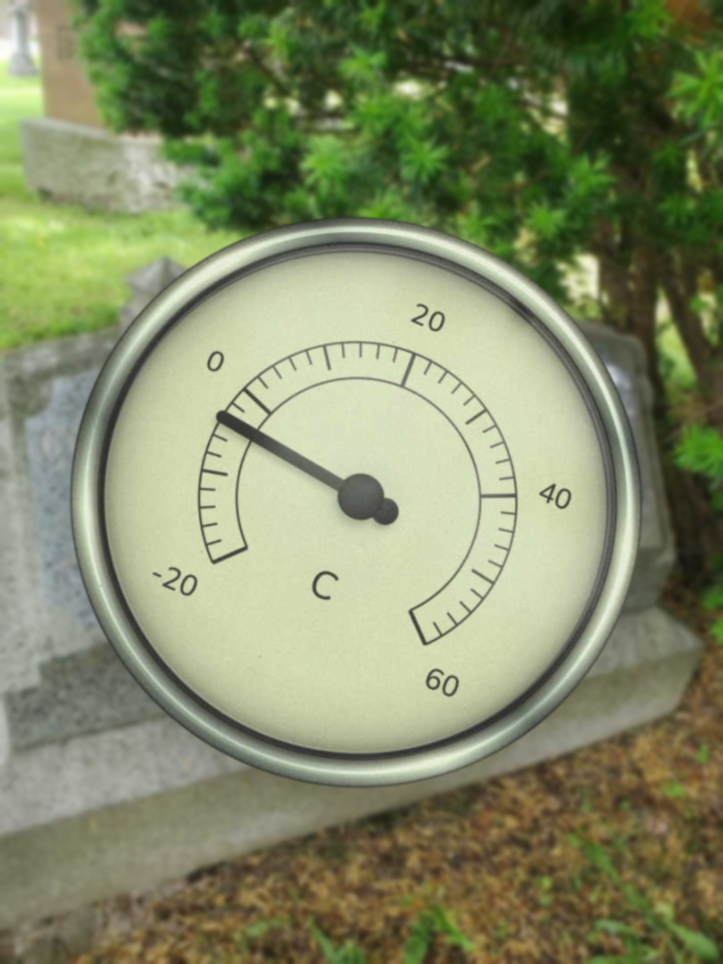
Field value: °C -4
